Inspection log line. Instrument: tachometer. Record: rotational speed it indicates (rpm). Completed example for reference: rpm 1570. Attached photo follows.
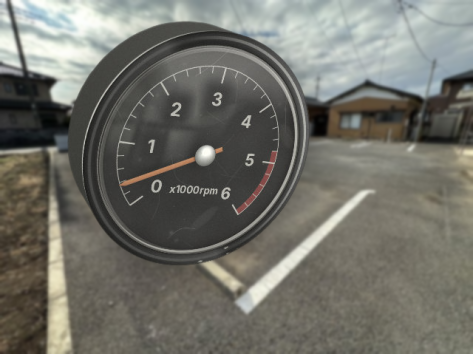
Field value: rpm 400
